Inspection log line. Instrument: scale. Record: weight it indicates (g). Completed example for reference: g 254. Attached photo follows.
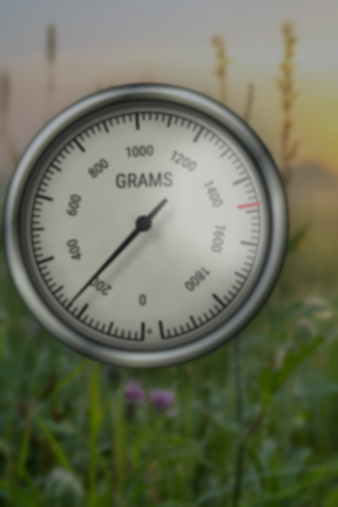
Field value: g 240
